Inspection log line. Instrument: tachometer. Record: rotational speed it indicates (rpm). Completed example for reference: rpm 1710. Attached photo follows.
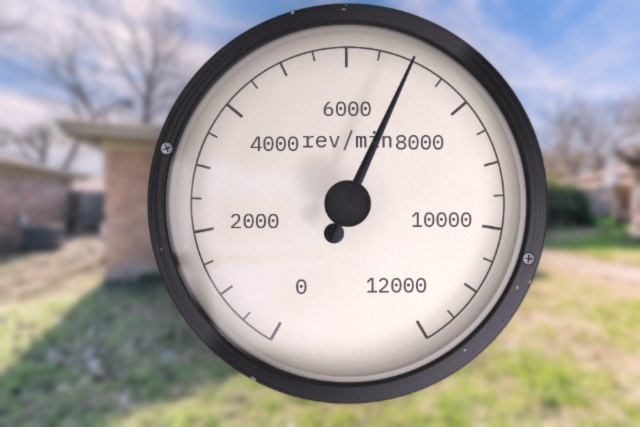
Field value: rpm 7000
